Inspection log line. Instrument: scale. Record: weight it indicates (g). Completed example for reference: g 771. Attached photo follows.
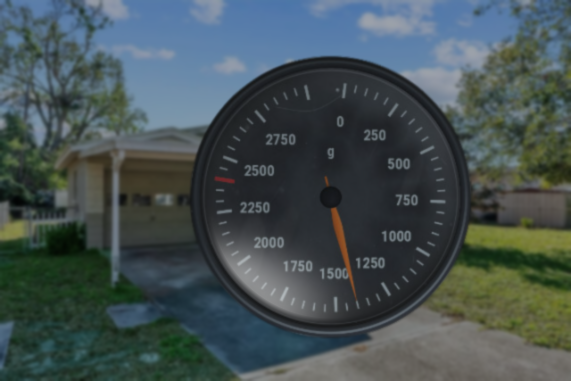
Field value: g 1400
